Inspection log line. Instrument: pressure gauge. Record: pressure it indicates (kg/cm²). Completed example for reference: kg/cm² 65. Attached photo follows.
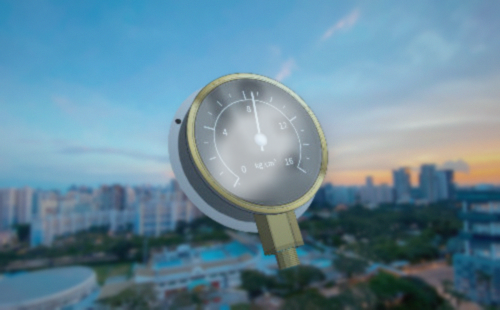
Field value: kg/cm² 8.5
